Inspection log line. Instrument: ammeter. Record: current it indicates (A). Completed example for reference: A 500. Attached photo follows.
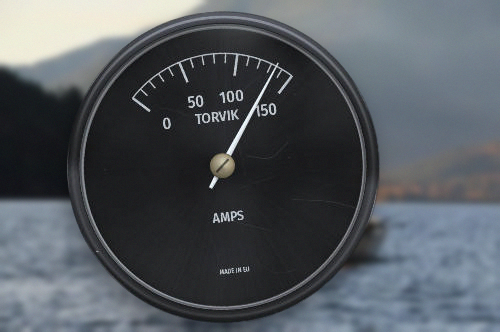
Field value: A 135
